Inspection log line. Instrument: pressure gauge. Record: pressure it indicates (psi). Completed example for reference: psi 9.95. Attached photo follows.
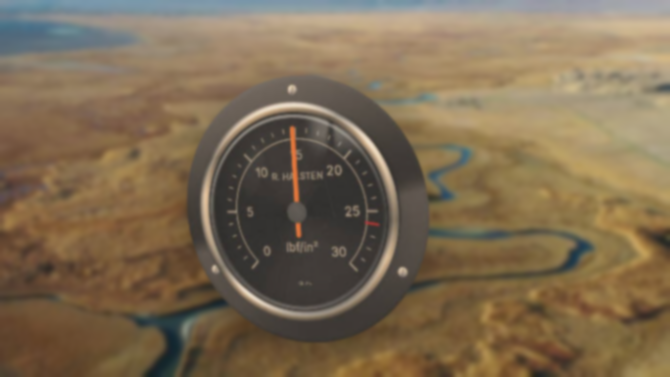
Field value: psi 15
